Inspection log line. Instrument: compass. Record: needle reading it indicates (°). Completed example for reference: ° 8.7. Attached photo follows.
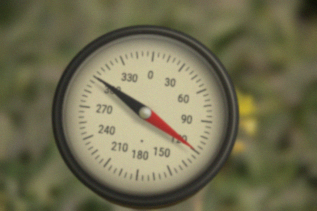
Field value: ° 120
